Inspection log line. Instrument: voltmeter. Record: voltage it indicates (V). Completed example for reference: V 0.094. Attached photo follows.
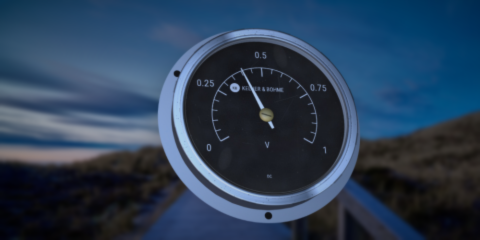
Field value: V 0.4
